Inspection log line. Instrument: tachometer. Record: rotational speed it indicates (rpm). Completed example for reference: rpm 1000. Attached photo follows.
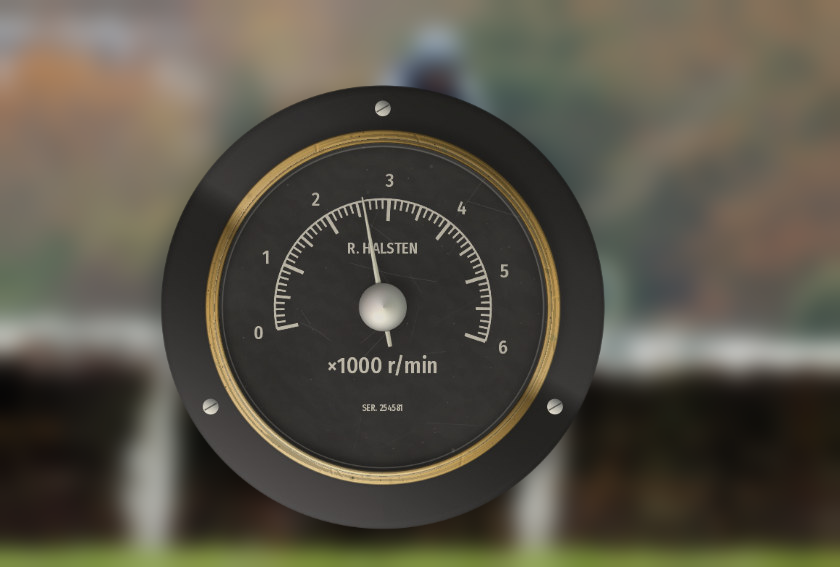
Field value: rpm 2600
